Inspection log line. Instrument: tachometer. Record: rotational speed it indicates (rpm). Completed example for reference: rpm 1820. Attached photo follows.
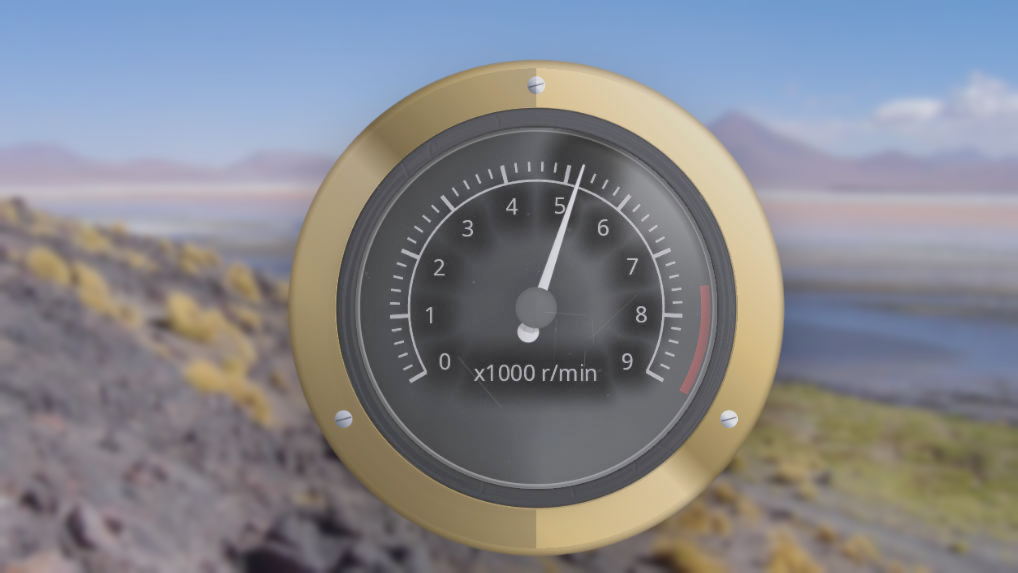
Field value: rpm 5200
